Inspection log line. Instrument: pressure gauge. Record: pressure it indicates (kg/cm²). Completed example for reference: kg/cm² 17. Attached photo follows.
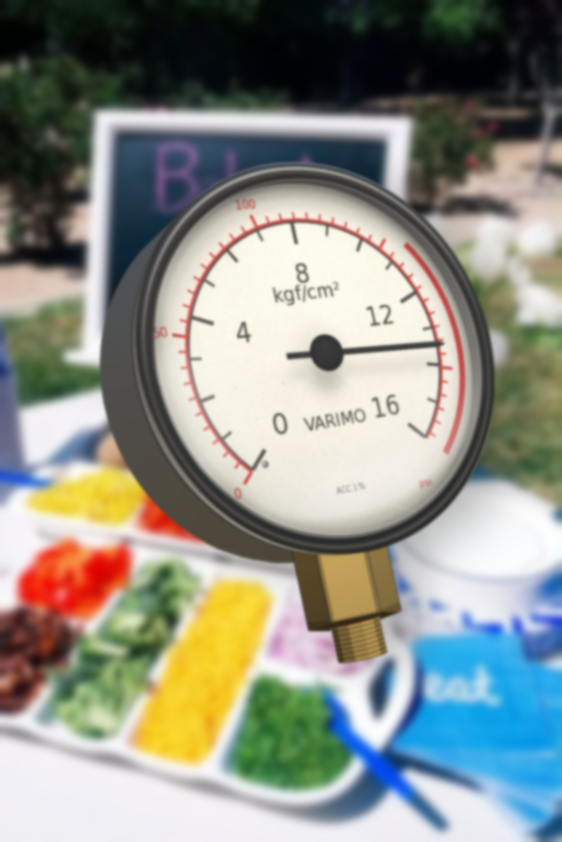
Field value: kg/cm² 13.5
